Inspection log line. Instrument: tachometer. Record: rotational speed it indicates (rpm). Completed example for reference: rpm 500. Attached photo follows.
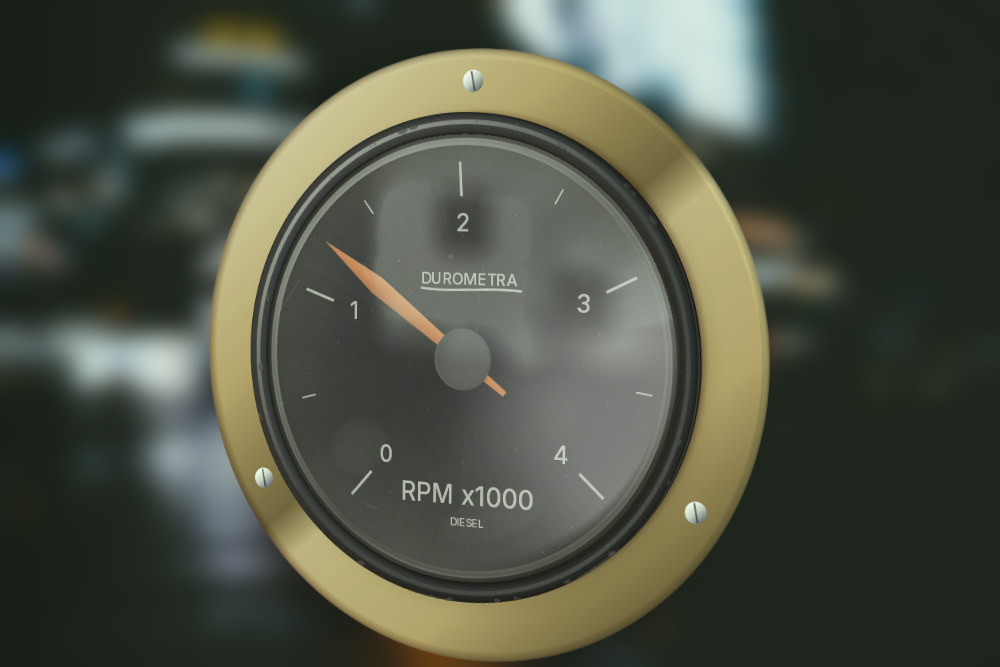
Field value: rpm 1250
